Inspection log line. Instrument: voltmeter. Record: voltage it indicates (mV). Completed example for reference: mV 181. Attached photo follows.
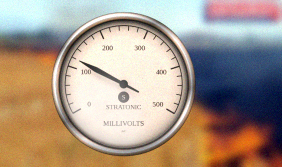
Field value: mV 120
